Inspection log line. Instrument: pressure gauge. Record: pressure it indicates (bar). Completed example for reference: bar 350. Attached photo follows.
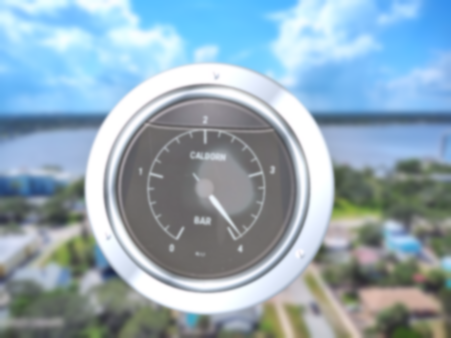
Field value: bar 3.9
